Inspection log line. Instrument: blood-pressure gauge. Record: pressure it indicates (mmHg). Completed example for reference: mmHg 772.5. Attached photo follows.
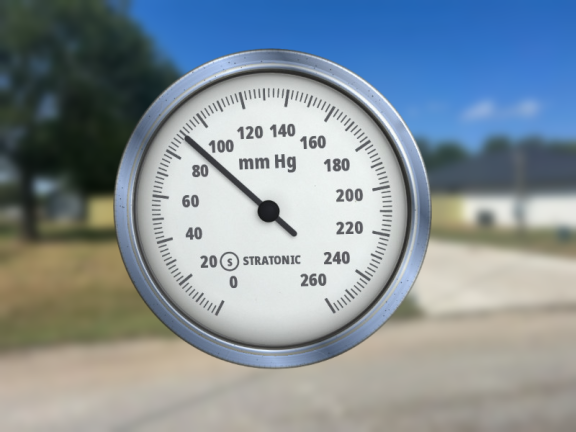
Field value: mmHg 90
